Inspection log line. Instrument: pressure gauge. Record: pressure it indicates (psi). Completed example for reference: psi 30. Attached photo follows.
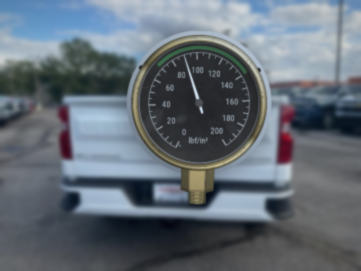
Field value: psi 90
